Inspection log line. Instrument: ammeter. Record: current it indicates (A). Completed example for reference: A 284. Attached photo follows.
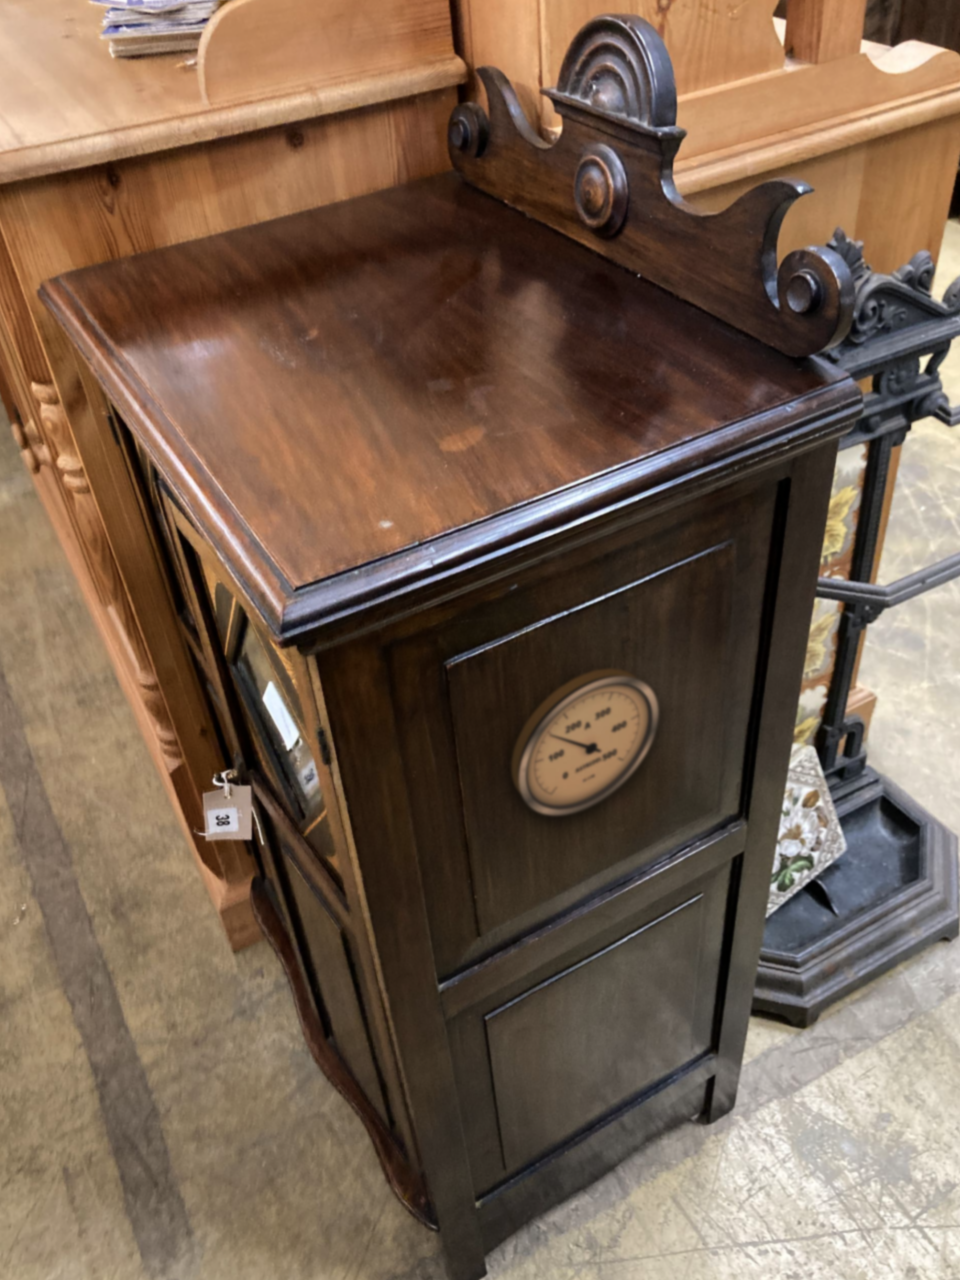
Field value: A 160
